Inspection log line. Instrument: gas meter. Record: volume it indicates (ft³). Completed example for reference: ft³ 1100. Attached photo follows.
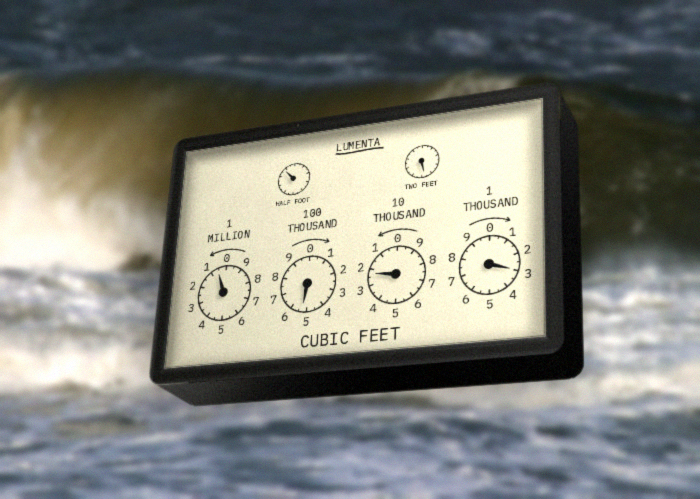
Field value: ft³ 52300
